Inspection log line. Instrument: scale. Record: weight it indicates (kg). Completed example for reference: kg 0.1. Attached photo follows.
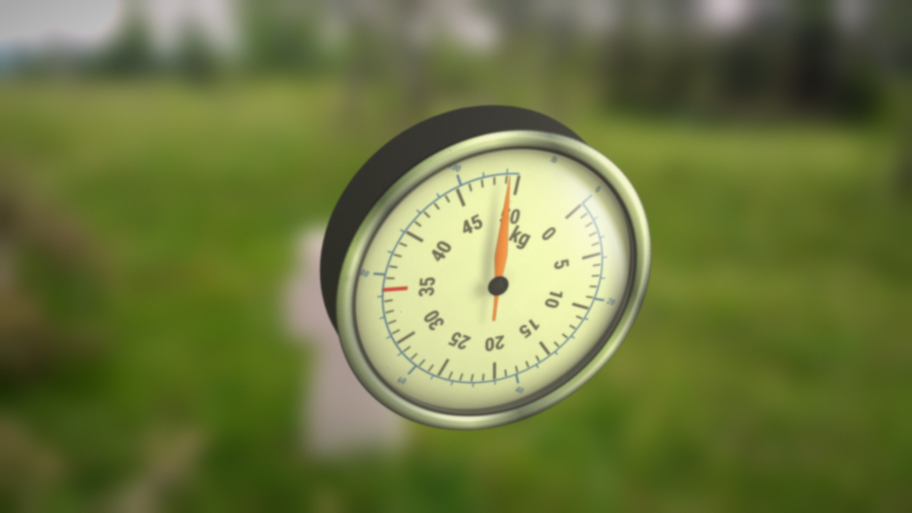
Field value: kg 49
